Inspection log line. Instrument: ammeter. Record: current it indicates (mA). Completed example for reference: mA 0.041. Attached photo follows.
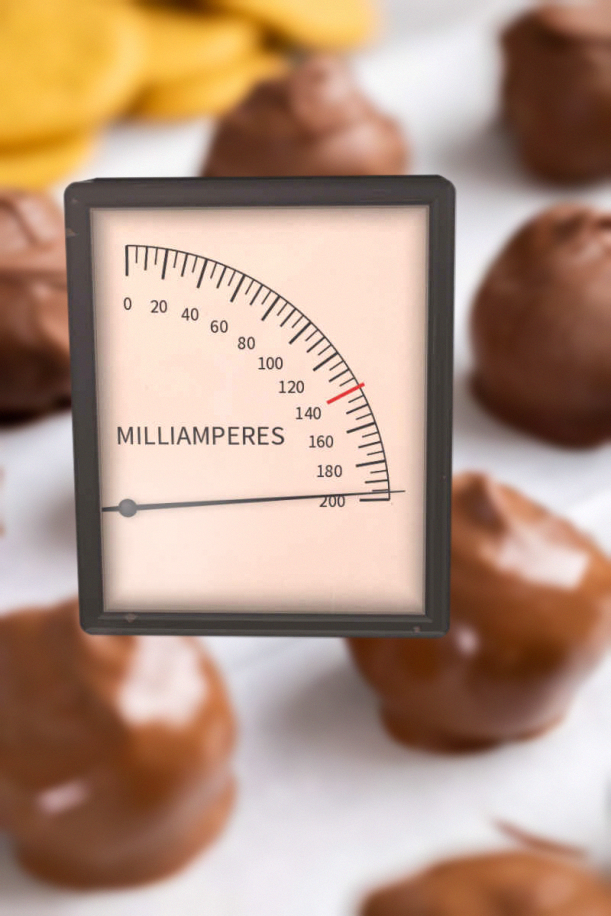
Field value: mA 195
